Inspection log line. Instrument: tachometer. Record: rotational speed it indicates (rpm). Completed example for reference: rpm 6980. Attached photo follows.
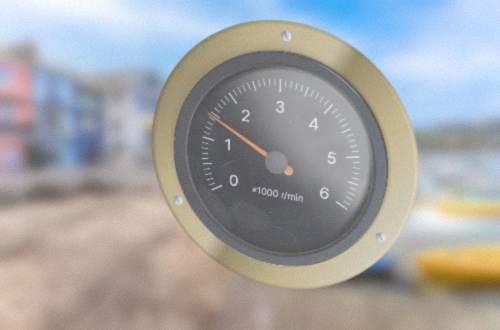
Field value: rpm 1500
